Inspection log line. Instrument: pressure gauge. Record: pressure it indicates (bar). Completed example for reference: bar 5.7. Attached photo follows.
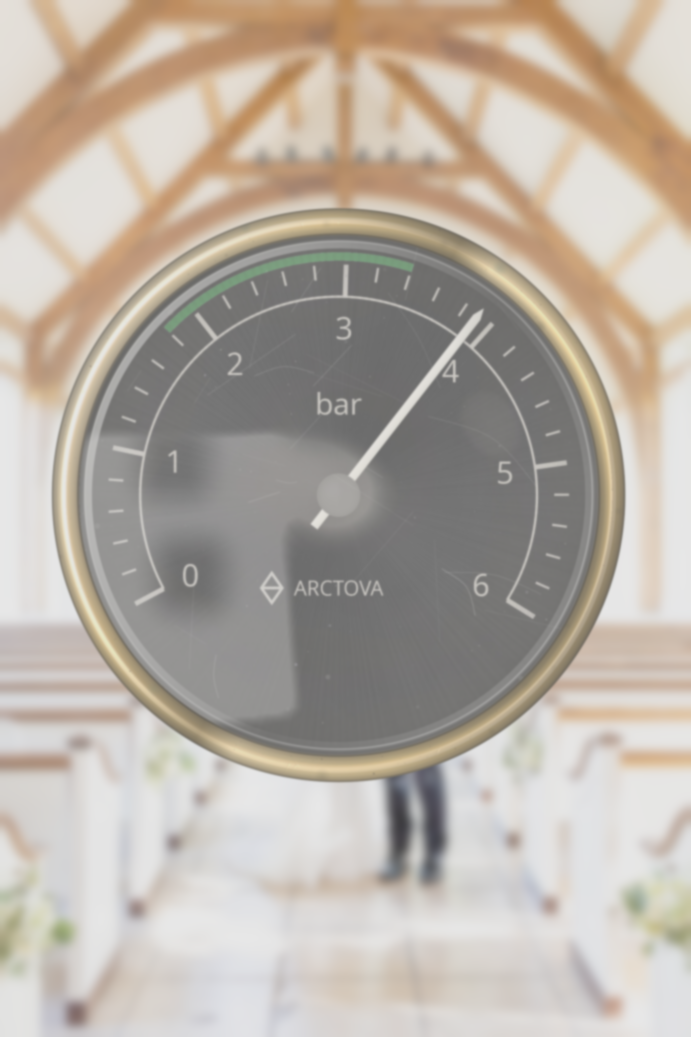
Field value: bar 3.9
